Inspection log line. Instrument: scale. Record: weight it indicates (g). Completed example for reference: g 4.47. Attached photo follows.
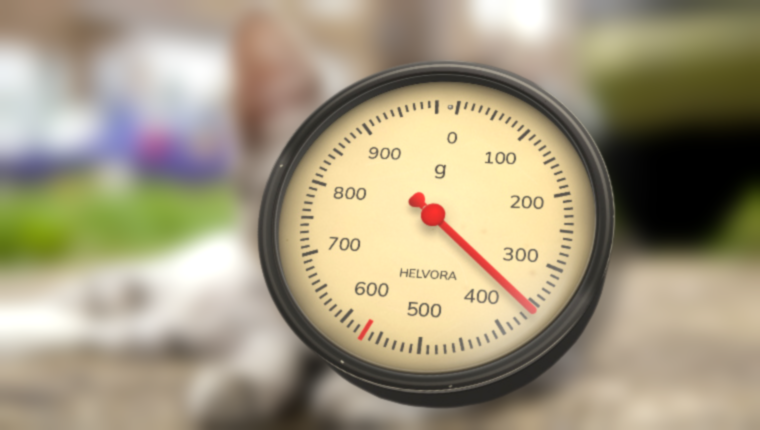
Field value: g 360
